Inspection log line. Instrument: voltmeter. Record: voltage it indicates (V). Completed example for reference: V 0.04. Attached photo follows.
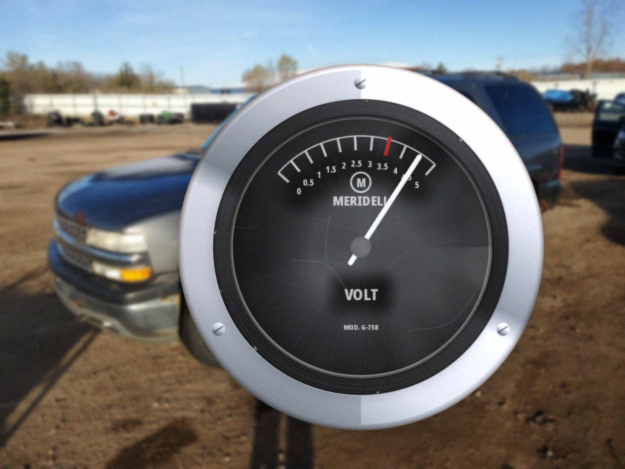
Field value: V 4.5
